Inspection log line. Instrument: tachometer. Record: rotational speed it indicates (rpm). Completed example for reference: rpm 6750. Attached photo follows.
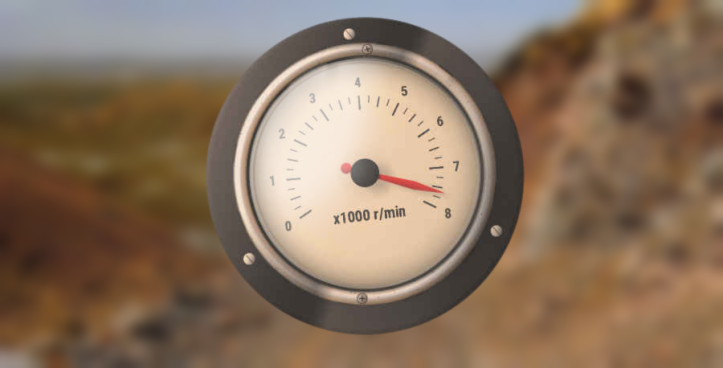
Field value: rpm 7625
